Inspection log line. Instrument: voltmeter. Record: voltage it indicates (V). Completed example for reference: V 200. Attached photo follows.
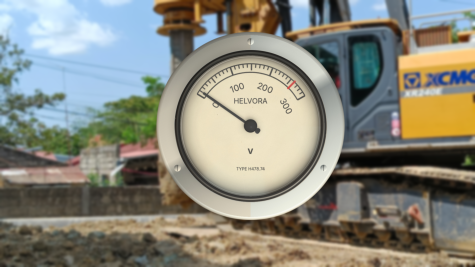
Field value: V 10
